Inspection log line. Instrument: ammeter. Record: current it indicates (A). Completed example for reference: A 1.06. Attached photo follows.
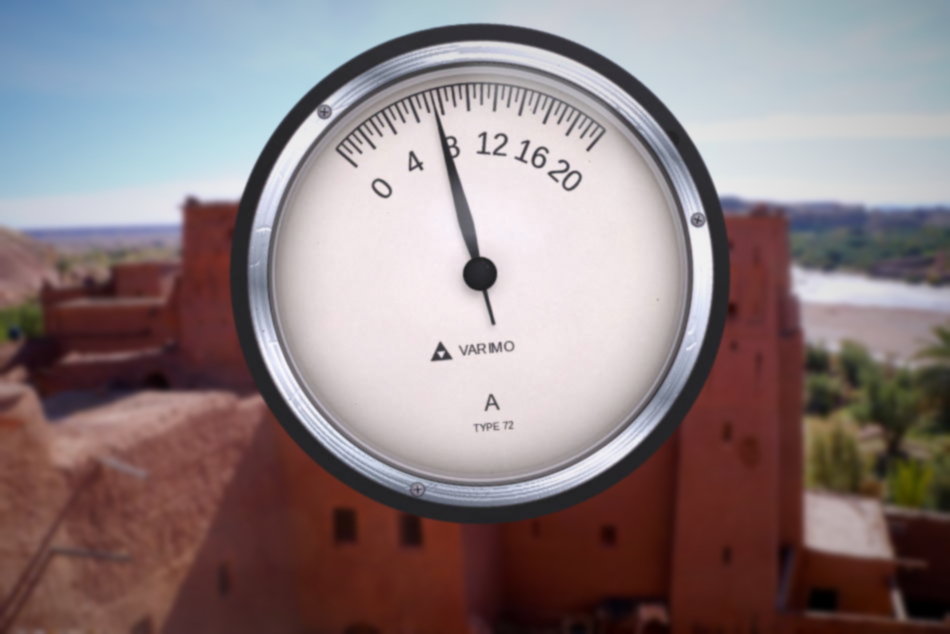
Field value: A 7.5
